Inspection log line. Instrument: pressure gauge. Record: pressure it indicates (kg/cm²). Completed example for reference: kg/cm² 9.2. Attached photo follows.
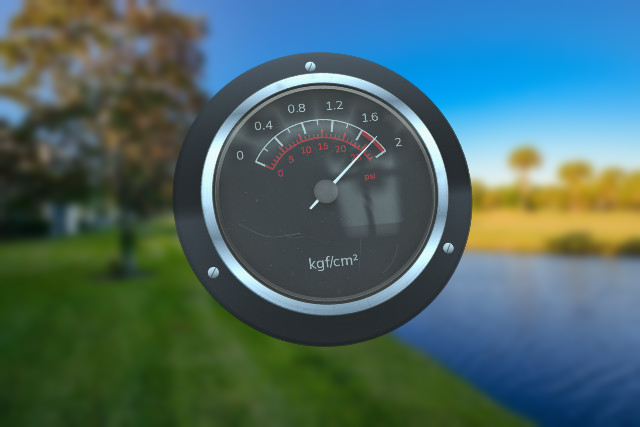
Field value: kg/cm² 1.8
